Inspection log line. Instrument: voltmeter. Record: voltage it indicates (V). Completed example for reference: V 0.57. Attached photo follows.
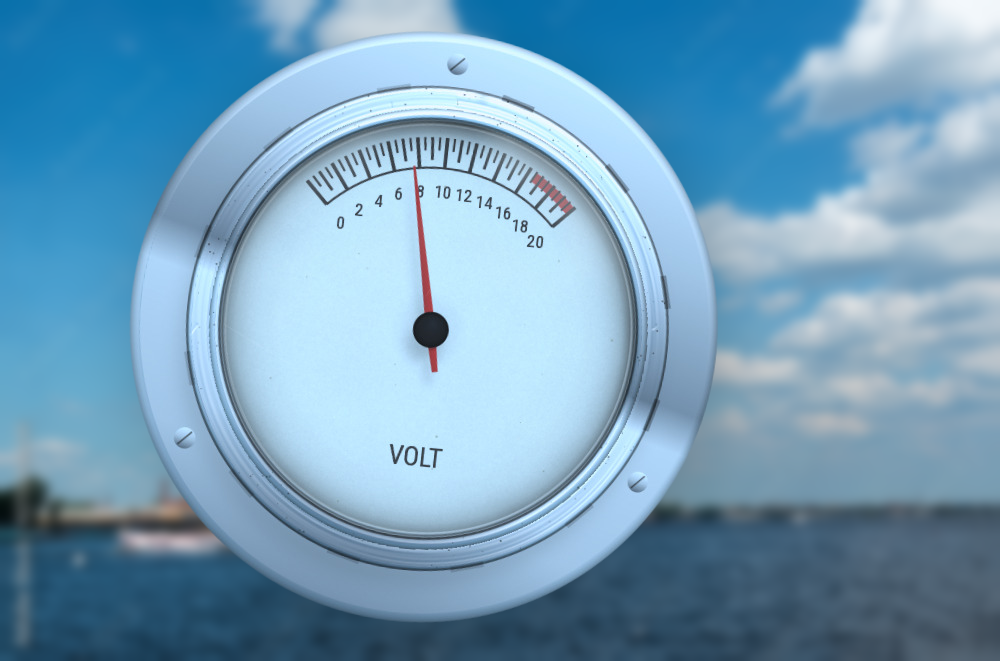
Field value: V 7.5
